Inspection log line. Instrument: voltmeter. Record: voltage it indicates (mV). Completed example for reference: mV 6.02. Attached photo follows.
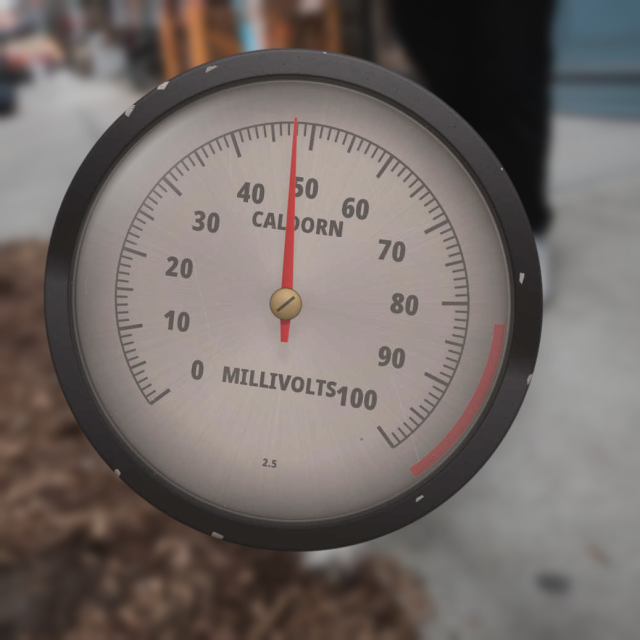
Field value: mV 48
